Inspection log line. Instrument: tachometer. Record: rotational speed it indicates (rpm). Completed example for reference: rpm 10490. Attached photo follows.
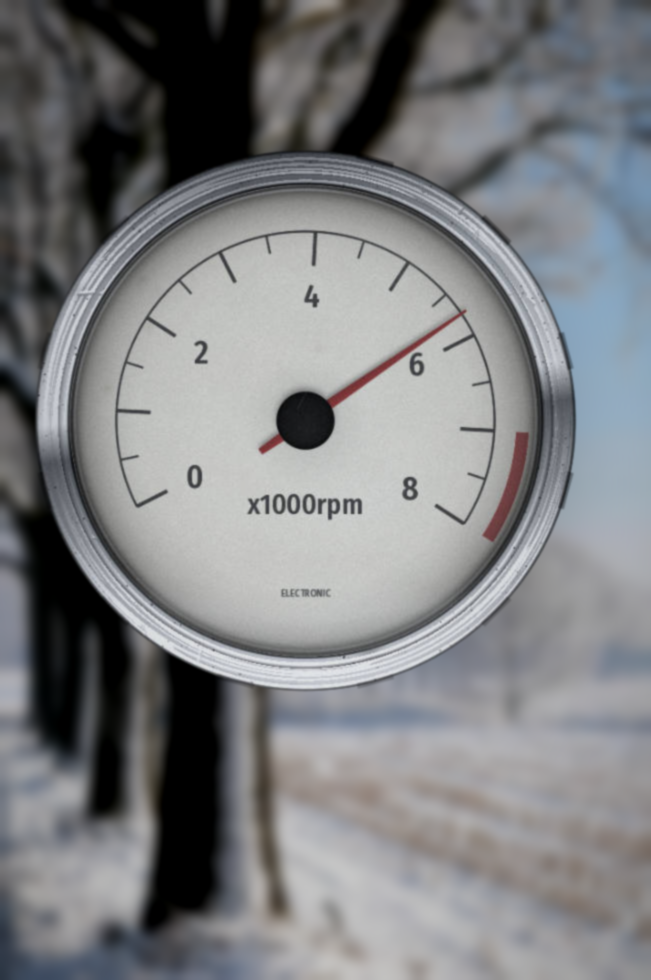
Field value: rpm 5750
